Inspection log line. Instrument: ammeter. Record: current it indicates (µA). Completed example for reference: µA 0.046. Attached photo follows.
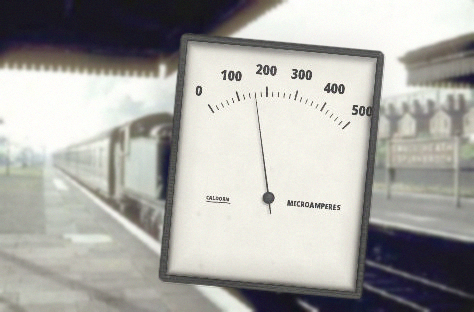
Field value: µA 160
